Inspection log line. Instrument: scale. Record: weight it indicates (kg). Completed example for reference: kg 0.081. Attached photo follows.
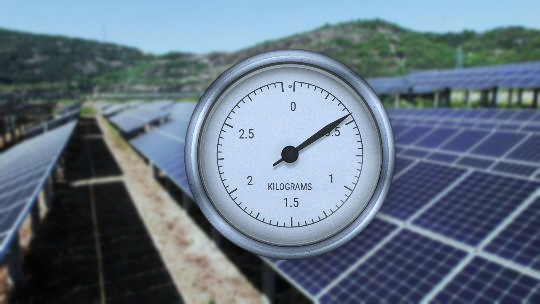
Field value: kg 0.45
